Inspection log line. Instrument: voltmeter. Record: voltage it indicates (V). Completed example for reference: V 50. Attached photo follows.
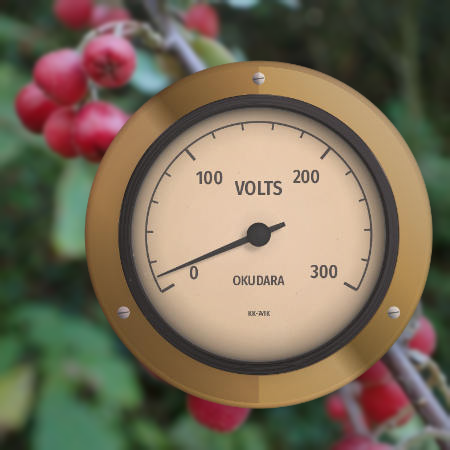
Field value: V 10
